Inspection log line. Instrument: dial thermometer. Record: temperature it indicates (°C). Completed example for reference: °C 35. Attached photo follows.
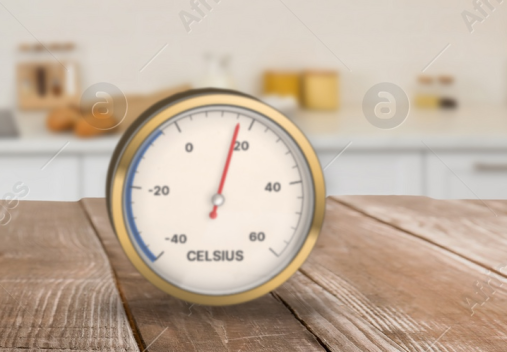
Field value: °C 16
